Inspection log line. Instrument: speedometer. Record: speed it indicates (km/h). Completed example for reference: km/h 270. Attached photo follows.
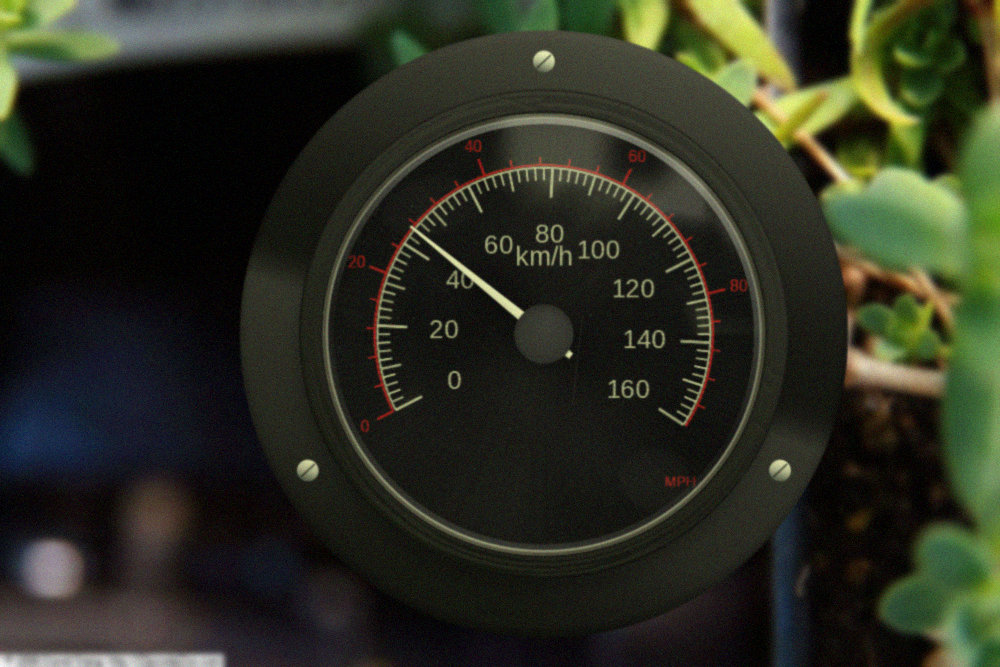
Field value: km/h 44
